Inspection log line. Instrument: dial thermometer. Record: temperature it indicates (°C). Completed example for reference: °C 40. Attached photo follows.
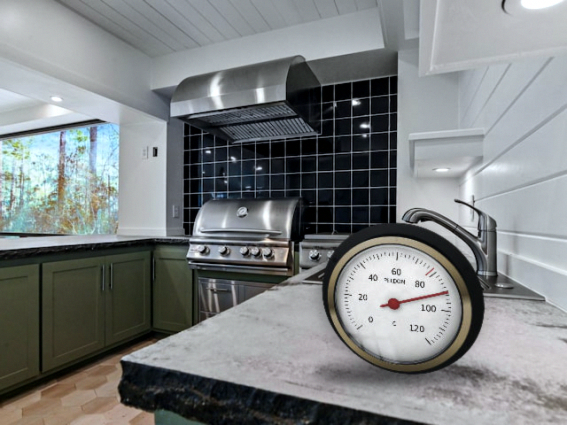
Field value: °C 90
